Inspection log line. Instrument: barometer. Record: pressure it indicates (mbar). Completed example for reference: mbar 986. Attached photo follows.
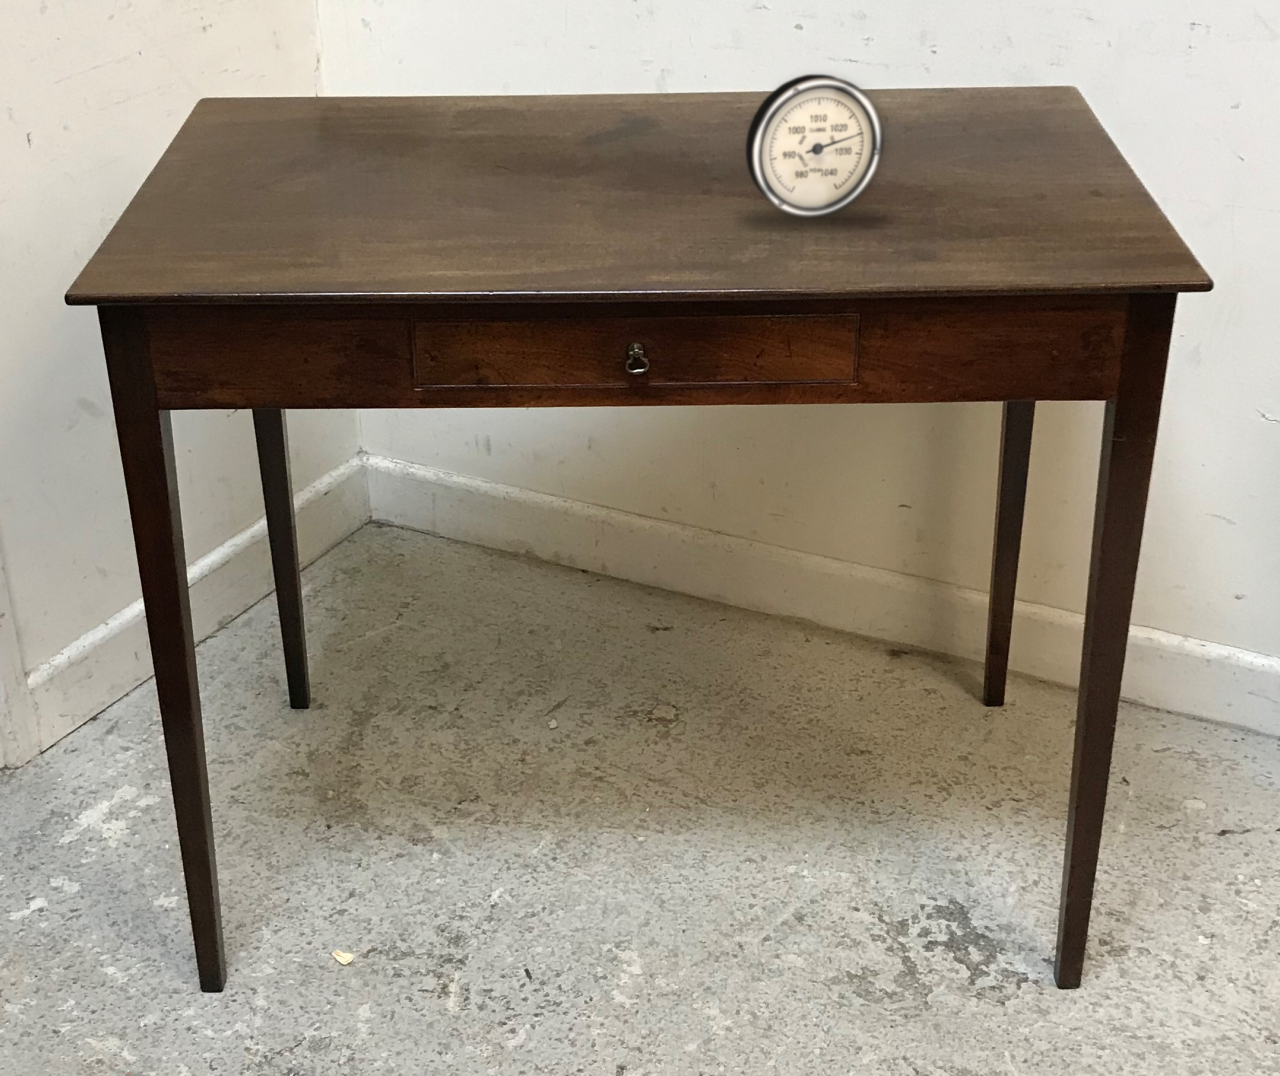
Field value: mbar 1025
